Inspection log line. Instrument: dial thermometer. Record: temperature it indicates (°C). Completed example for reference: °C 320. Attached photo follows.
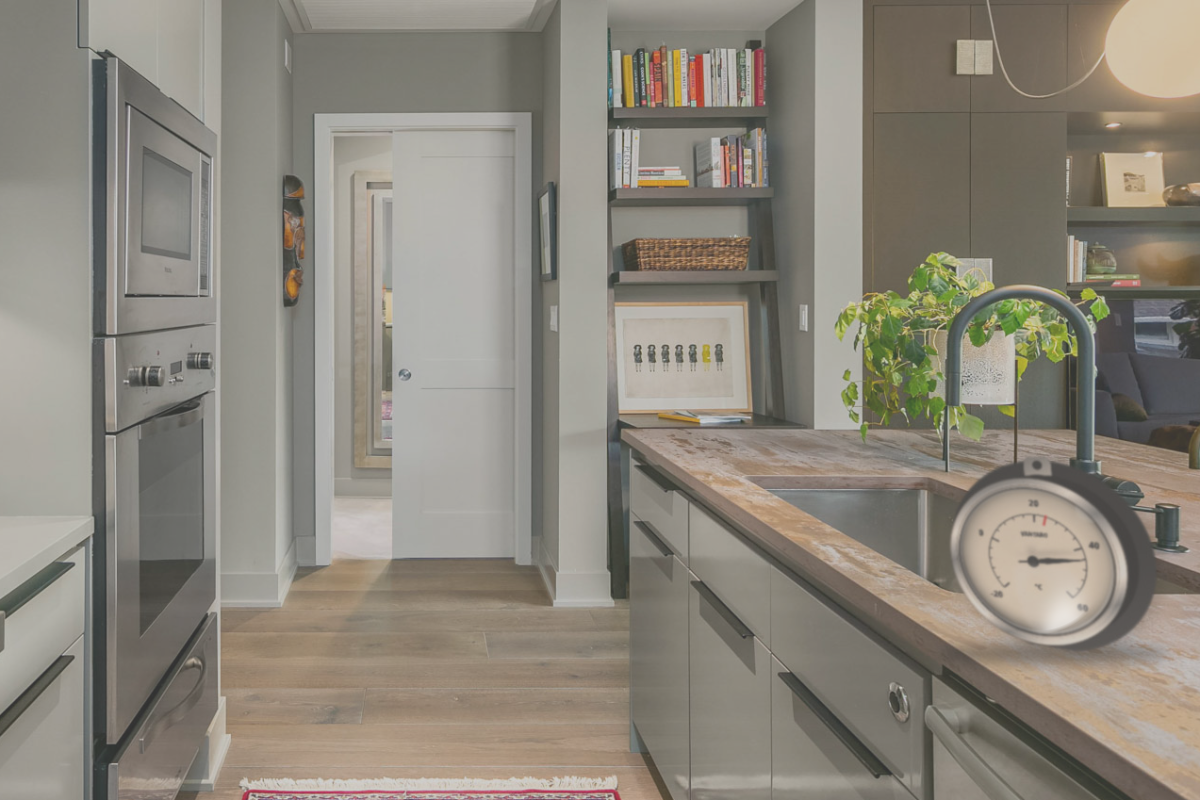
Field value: °C 44
